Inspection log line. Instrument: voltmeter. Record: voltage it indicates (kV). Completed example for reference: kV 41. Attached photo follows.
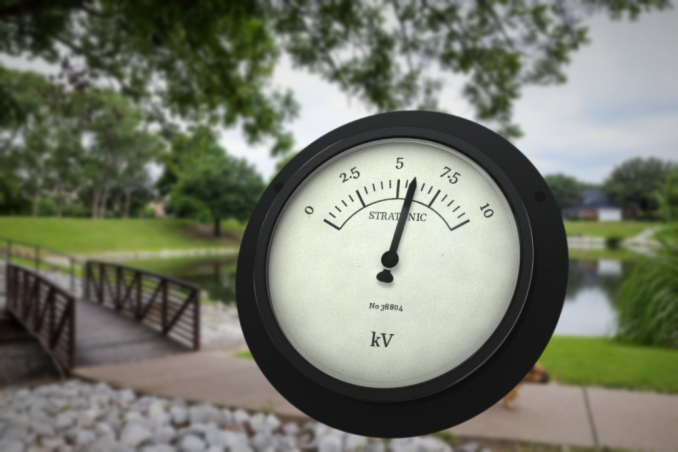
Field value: kV 6
